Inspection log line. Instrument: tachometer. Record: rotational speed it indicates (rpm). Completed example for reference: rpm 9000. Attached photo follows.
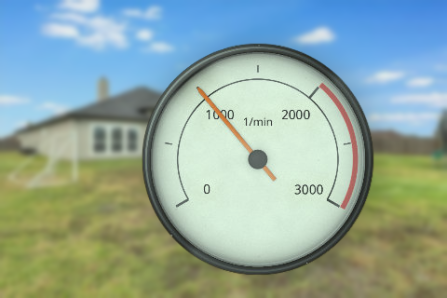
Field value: rpm 1000
